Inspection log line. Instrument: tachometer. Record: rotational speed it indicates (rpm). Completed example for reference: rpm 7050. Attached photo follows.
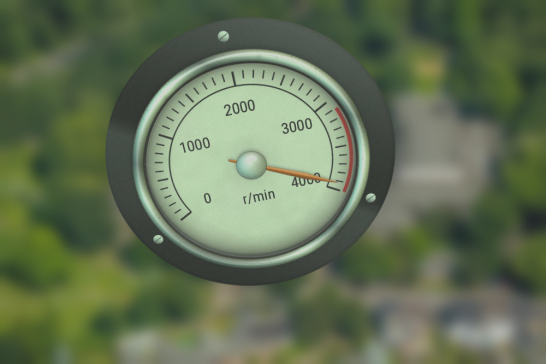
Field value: rpm 3900
